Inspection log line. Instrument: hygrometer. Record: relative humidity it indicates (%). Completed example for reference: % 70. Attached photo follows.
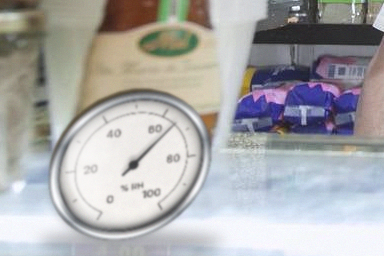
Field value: % 65
